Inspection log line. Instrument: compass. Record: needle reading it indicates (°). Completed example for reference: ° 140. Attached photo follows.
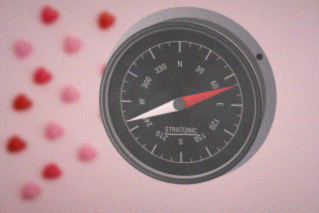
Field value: ° 70
